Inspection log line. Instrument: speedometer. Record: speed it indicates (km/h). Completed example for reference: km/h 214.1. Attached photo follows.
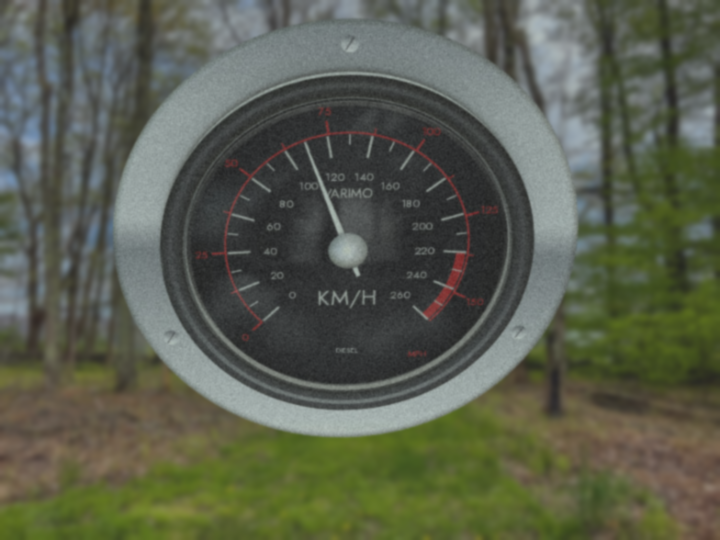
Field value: km/h 110
